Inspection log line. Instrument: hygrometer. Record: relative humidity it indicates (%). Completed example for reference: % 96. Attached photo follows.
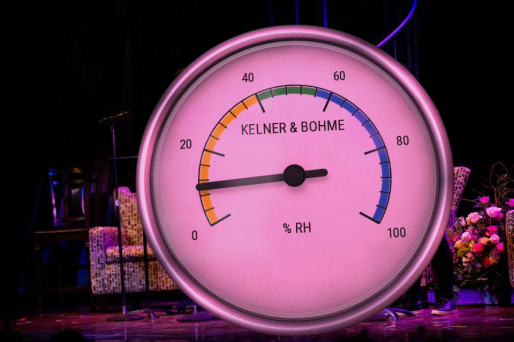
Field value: % 10
